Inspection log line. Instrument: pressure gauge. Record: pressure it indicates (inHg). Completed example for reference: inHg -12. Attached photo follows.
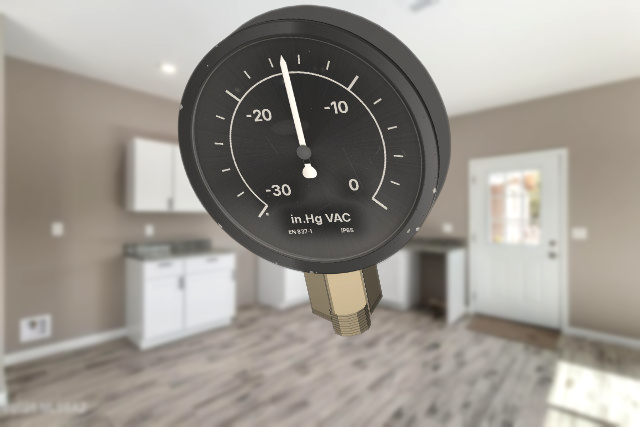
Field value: inHg -15
